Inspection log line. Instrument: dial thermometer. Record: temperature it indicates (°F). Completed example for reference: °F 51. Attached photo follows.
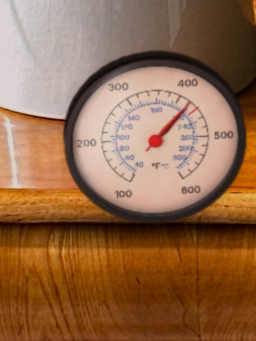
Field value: °F 420
